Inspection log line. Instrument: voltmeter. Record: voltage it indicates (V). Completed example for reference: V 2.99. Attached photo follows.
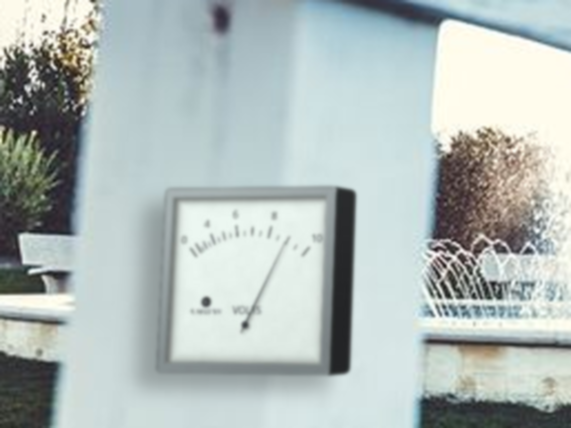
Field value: V 9
